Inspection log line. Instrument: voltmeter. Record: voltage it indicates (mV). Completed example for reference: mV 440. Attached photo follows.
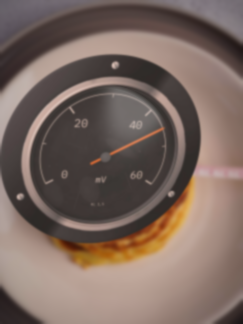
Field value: mV 45
